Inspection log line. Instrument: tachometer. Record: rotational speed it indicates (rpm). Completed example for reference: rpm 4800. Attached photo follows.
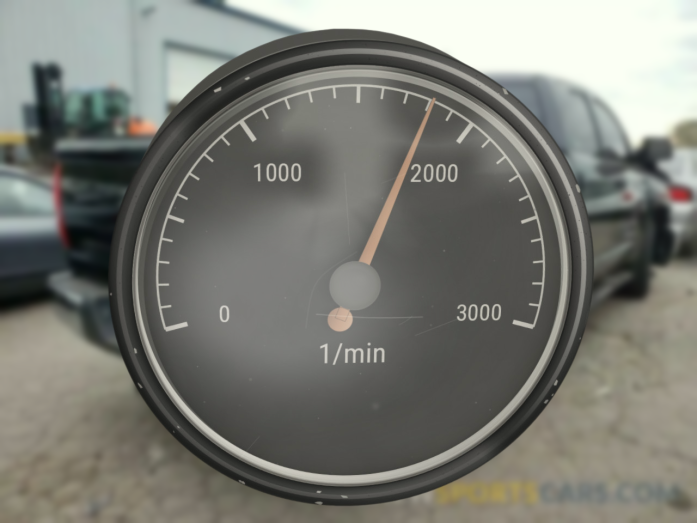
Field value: rpm 1800
